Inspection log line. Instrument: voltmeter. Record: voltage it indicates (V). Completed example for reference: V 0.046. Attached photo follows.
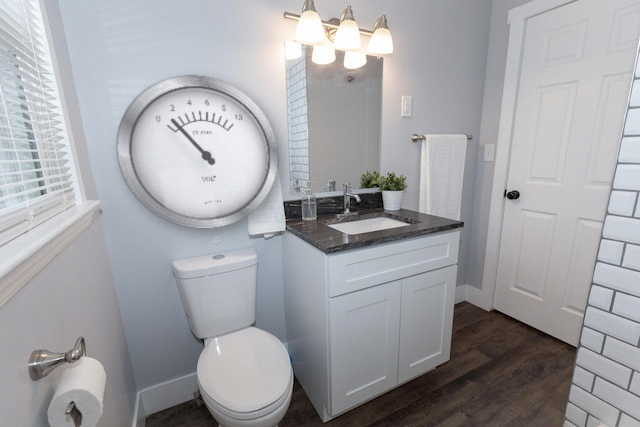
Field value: V 1
